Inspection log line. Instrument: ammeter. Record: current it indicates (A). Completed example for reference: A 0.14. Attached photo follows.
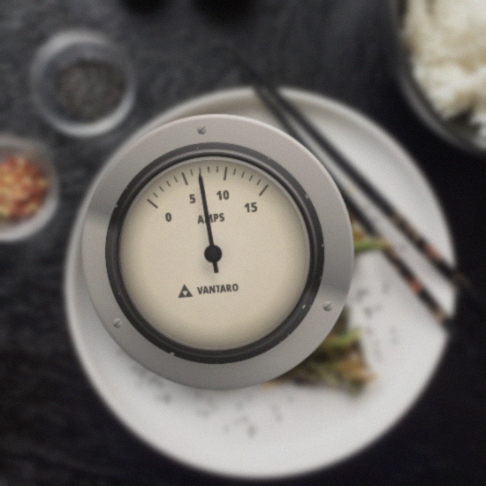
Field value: A 7
